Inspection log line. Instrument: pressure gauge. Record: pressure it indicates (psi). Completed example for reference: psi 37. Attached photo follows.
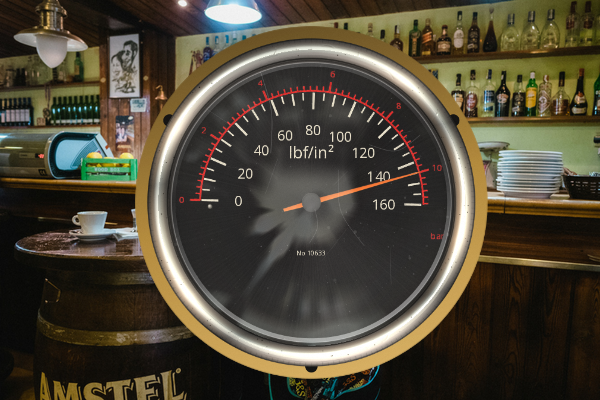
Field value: psi 145
